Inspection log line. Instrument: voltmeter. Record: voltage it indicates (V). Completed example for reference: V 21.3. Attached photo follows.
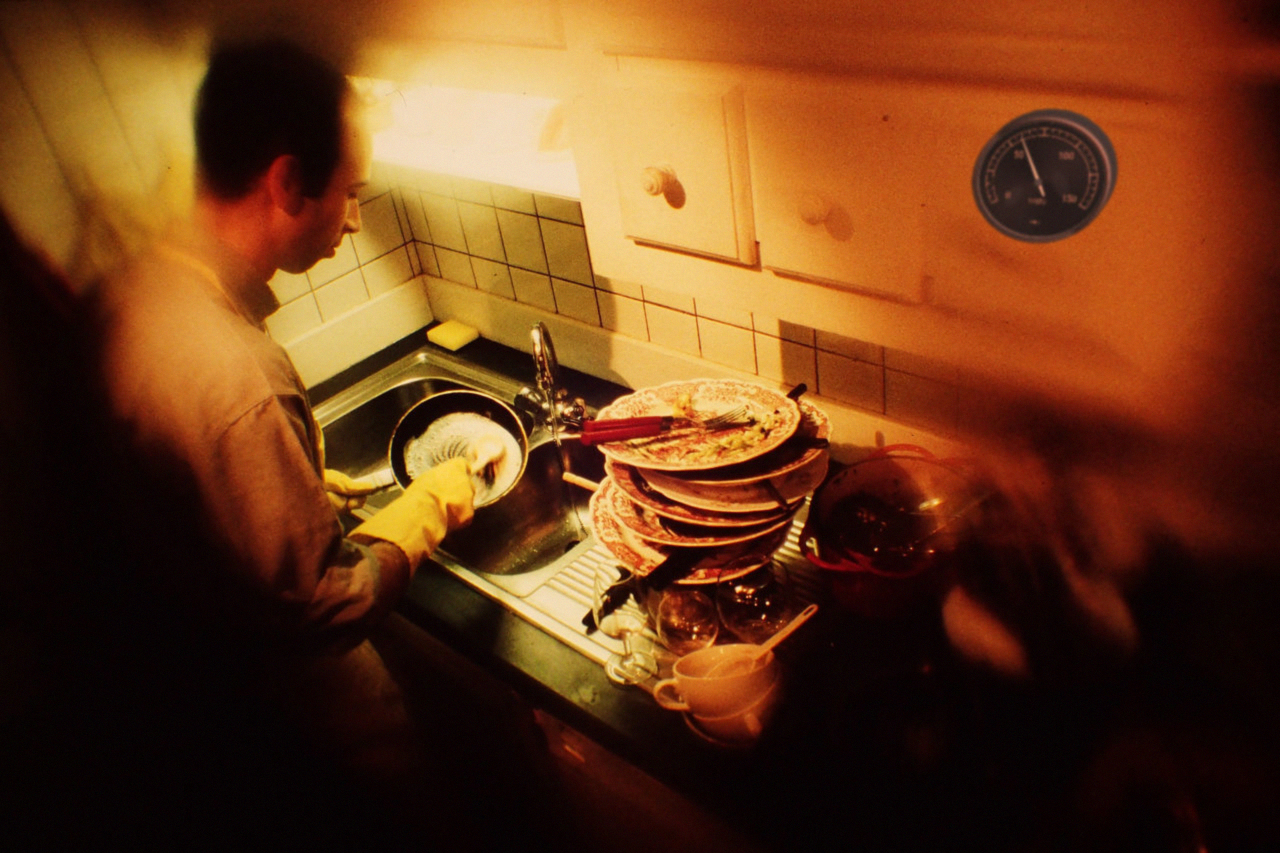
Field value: V 60
